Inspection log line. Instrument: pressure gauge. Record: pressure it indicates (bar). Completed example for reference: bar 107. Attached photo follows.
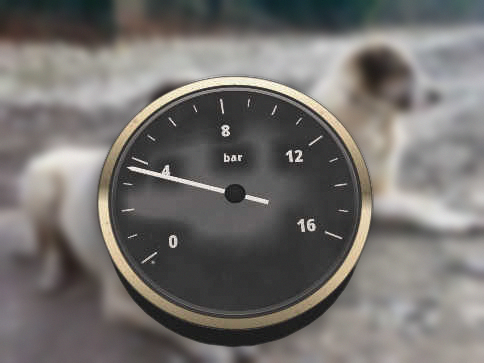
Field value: bar 3.5
